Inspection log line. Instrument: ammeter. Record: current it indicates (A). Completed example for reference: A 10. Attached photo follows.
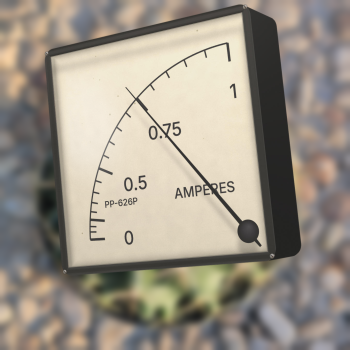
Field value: A 0.75
